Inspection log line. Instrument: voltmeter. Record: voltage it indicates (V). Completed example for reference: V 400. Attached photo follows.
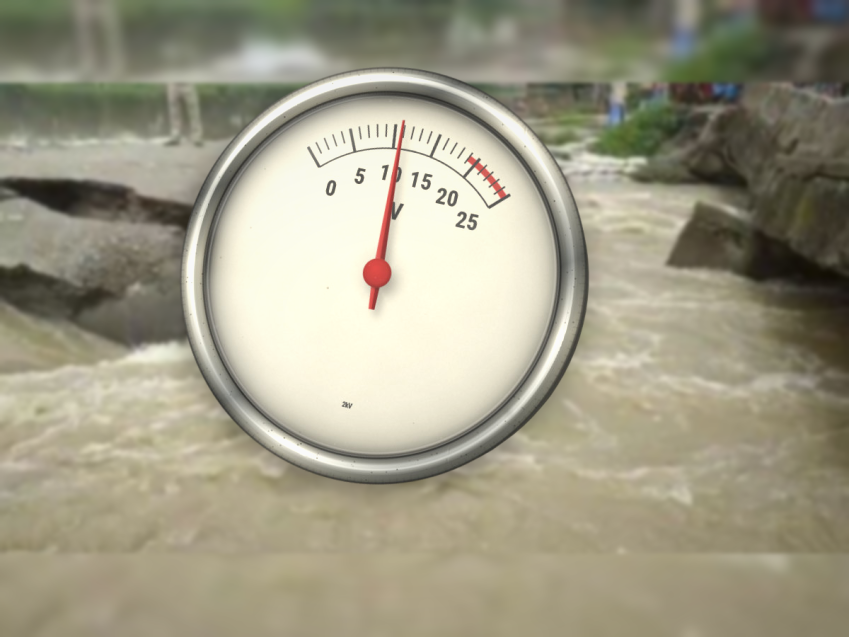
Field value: V 11
